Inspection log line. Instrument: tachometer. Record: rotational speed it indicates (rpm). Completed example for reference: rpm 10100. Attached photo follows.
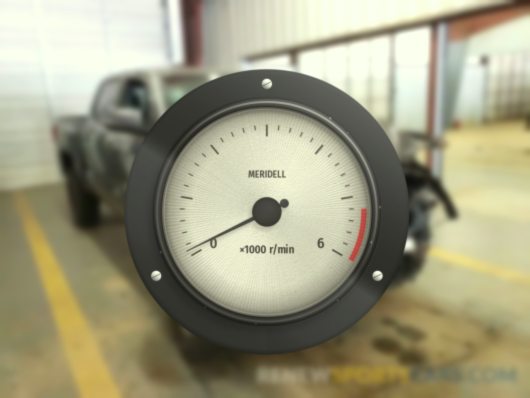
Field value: rpm 100
